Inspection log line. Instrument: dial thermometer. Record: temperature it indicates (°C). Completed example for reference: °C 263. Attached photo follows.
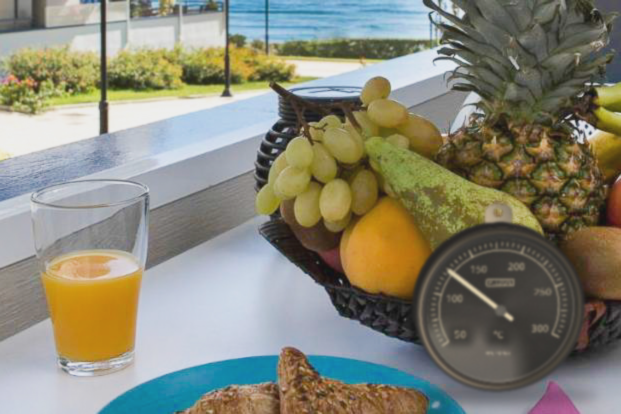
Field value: °C 125
